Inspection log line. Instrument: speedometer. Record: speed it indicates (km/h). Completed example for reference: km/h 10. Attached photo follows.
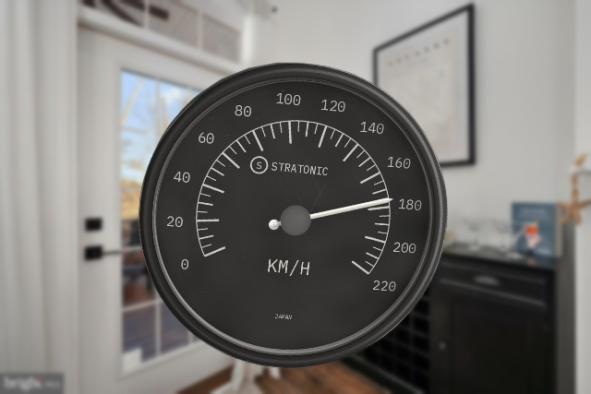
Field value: km/h 175
